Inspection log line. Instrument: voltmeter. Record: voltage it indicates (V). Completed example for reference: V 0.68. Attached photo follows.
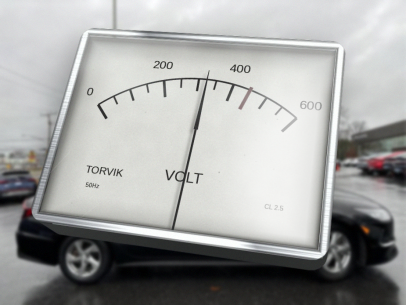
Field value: V 325
